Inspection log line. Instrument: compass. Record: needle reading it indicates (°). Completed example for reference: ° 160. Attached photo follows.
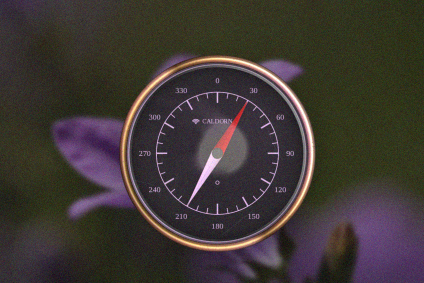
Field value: ° 30
